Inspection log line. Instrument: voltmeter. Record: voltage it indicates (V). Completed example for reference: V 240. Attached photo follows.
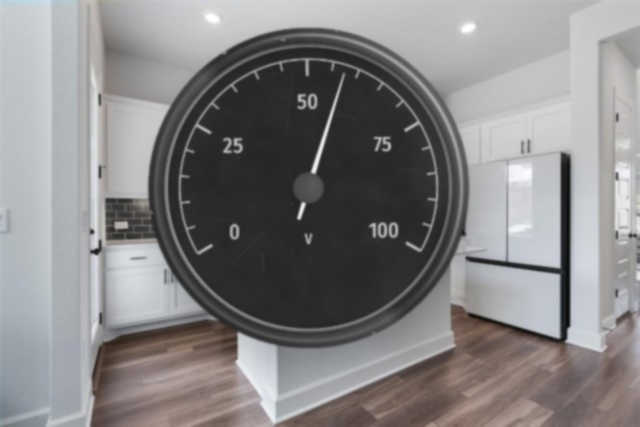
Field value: V 57.5
